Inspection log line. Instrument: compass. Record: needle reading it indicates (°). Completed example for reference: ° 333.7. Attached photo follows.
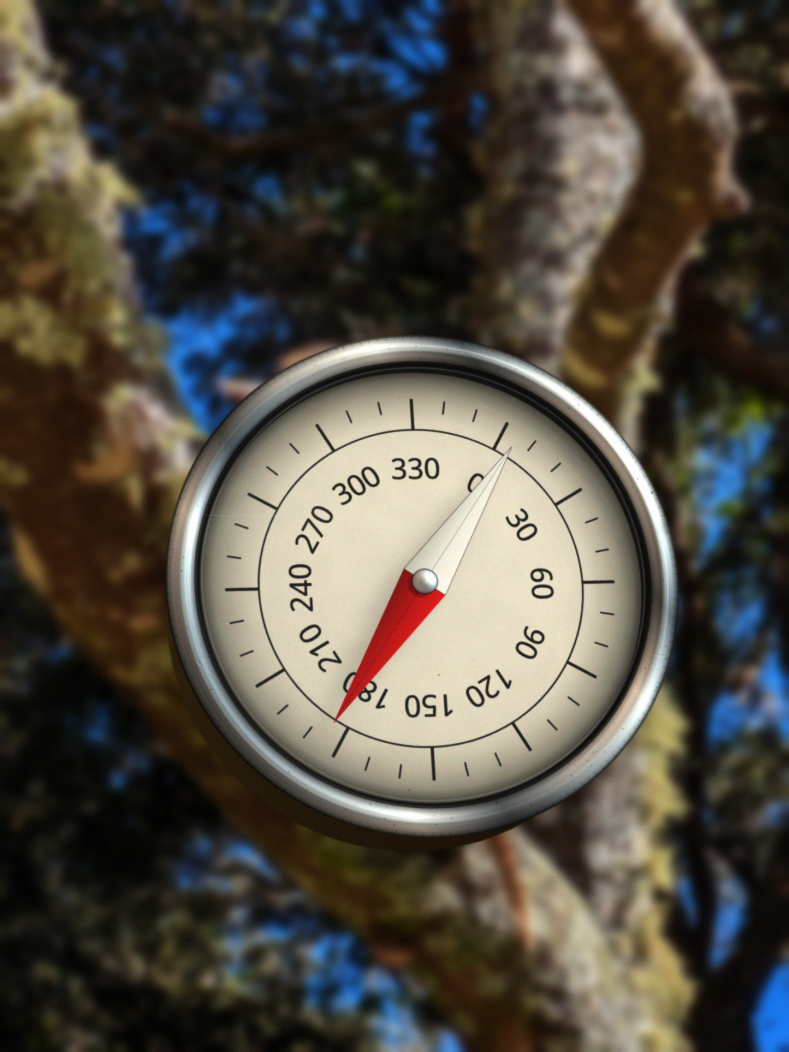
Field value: ° 185
